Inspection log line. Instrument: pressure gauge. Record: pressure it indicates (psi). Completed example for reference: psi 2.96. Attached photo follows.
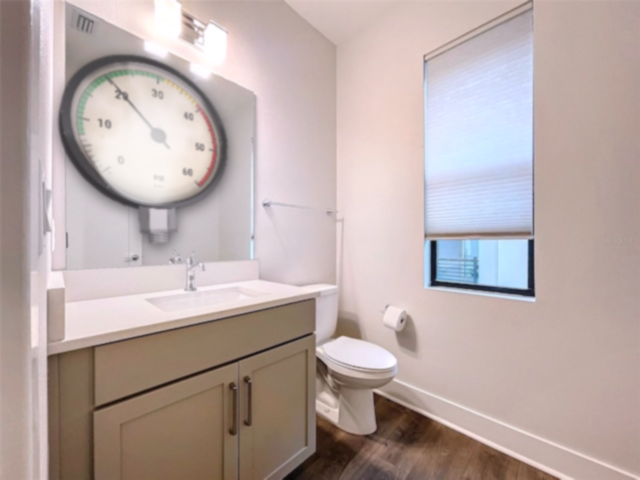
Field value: psi 20
